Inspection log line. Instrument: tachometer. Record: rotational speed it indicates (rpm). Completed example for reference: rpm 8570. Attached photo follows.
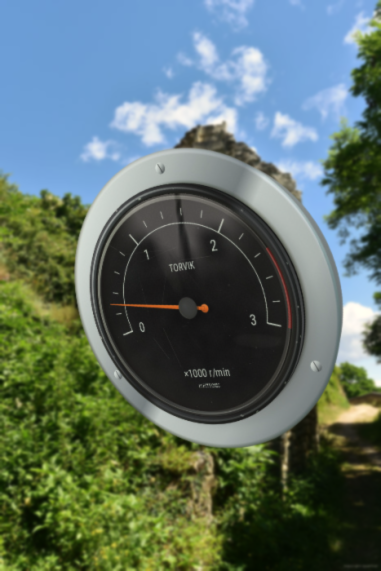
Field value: rpm 300
